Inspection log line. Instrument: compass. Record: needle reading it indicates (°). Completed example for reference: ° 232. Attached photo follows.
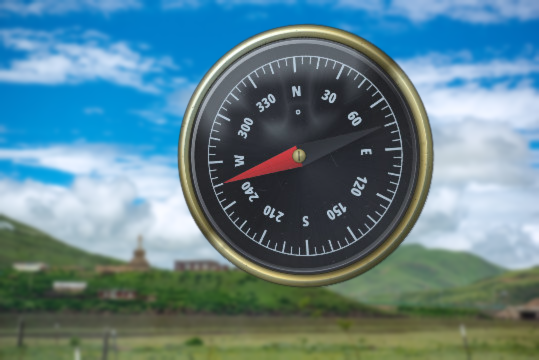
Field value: ° 255
